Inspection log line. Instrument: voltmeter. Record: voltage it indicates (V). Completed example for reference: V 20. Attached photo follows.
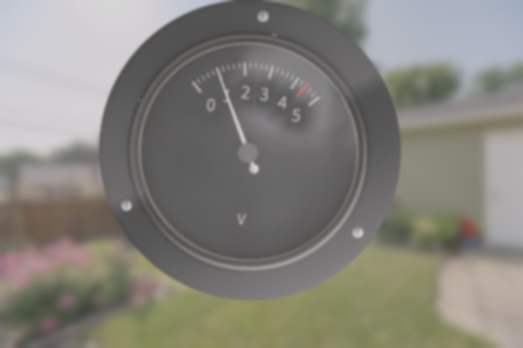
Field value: V 1
